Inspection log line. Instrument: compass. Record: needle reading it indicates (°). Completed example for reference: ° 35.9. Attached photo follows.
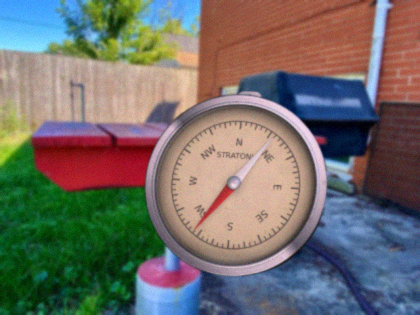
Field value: ° 215
